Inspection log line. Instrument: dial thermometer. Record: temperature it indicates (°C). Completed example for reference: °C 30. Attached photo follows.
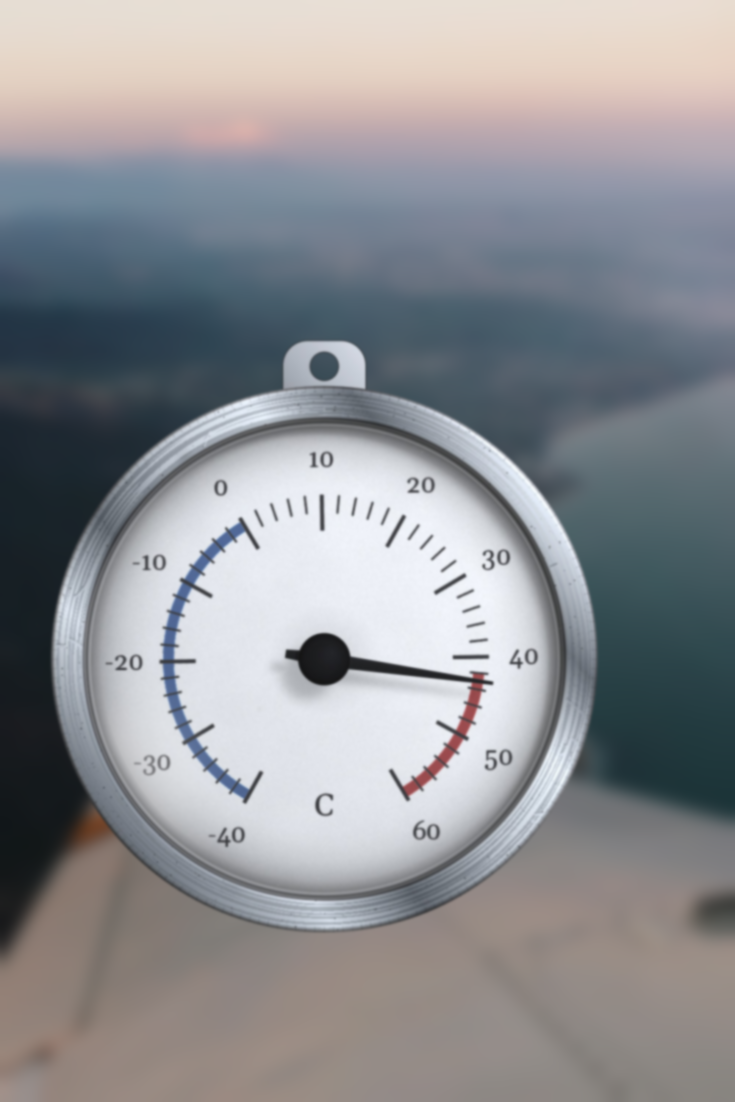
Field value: °C 43
